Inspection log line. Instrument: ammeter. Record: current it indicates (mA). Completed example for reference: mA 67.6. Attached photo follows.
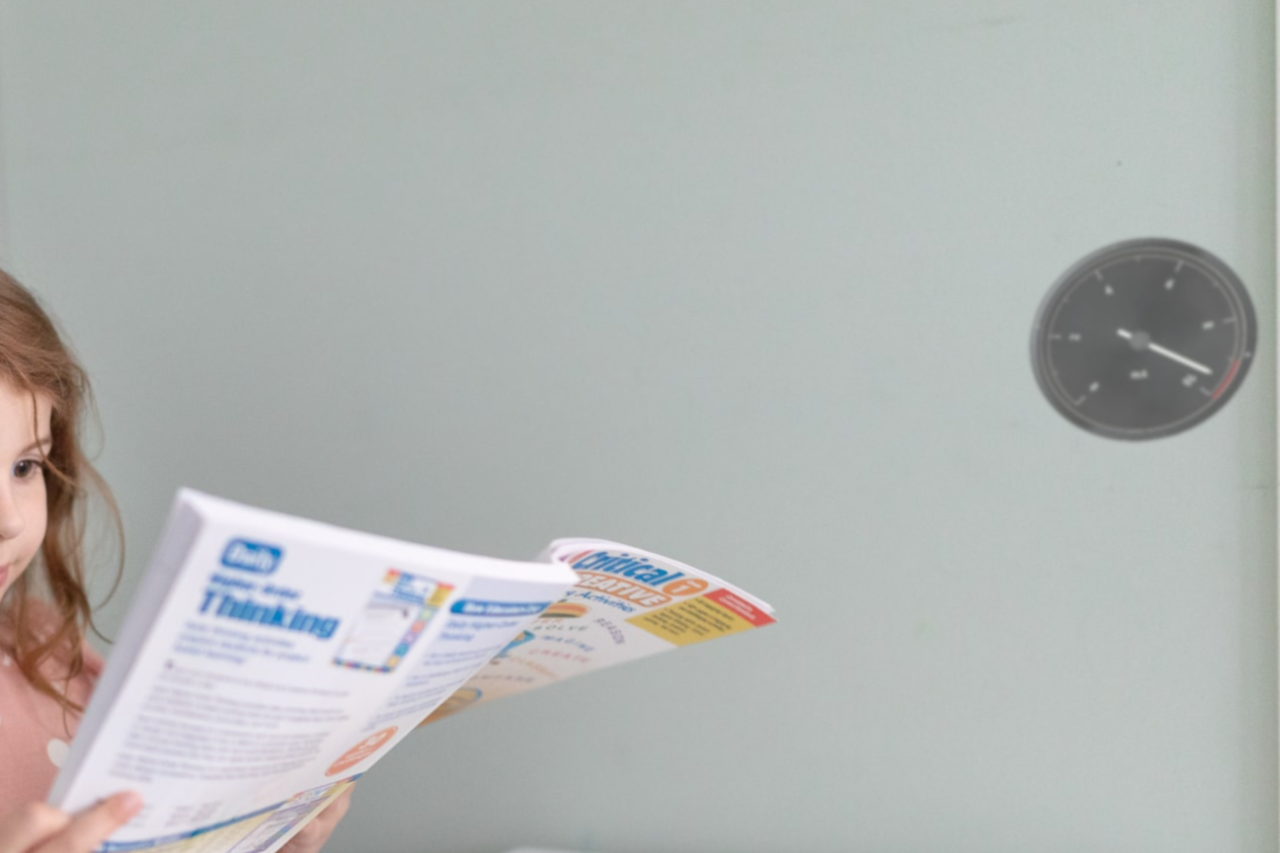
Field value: mA 9.5
